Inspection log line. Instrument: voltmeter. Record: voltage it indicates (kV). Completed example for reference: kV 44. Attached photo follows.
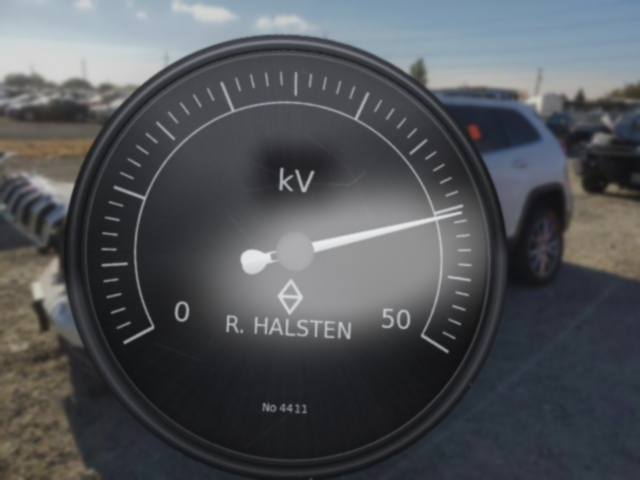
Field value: kV 40.5
